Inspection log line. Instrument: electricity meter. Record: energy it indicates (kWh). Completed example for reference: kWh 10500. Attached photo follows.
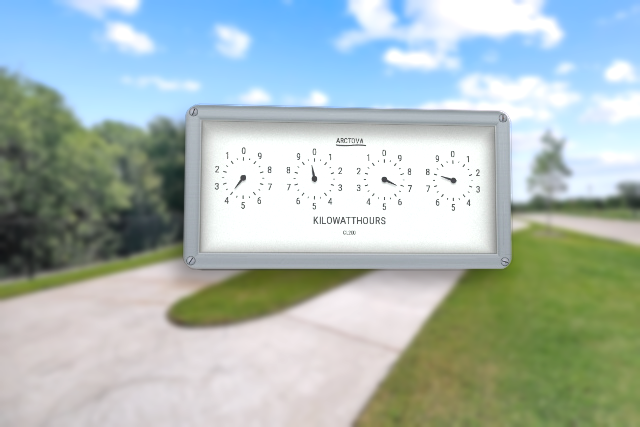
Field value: kWh 3968
